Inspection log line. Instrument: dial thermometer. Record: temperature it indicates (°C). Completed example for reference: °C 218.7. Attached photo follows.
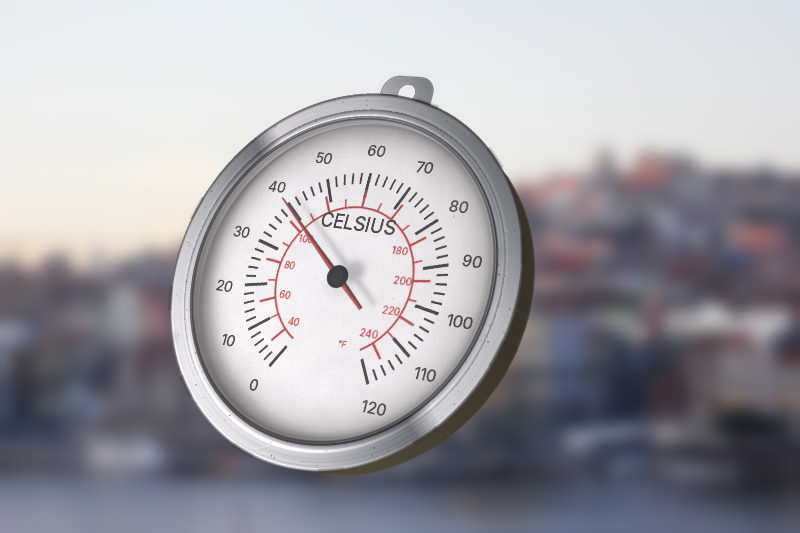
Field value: °C 40
